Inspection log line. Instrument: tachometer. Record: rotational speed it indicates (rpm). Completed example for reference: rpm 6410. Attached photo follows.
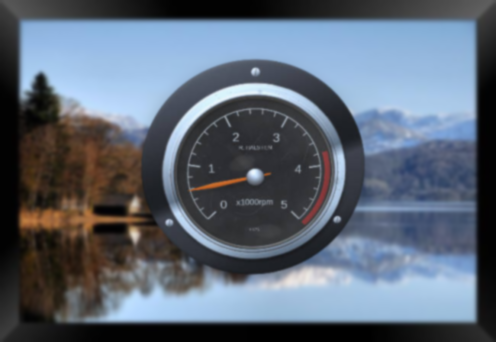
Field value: rpm 600
